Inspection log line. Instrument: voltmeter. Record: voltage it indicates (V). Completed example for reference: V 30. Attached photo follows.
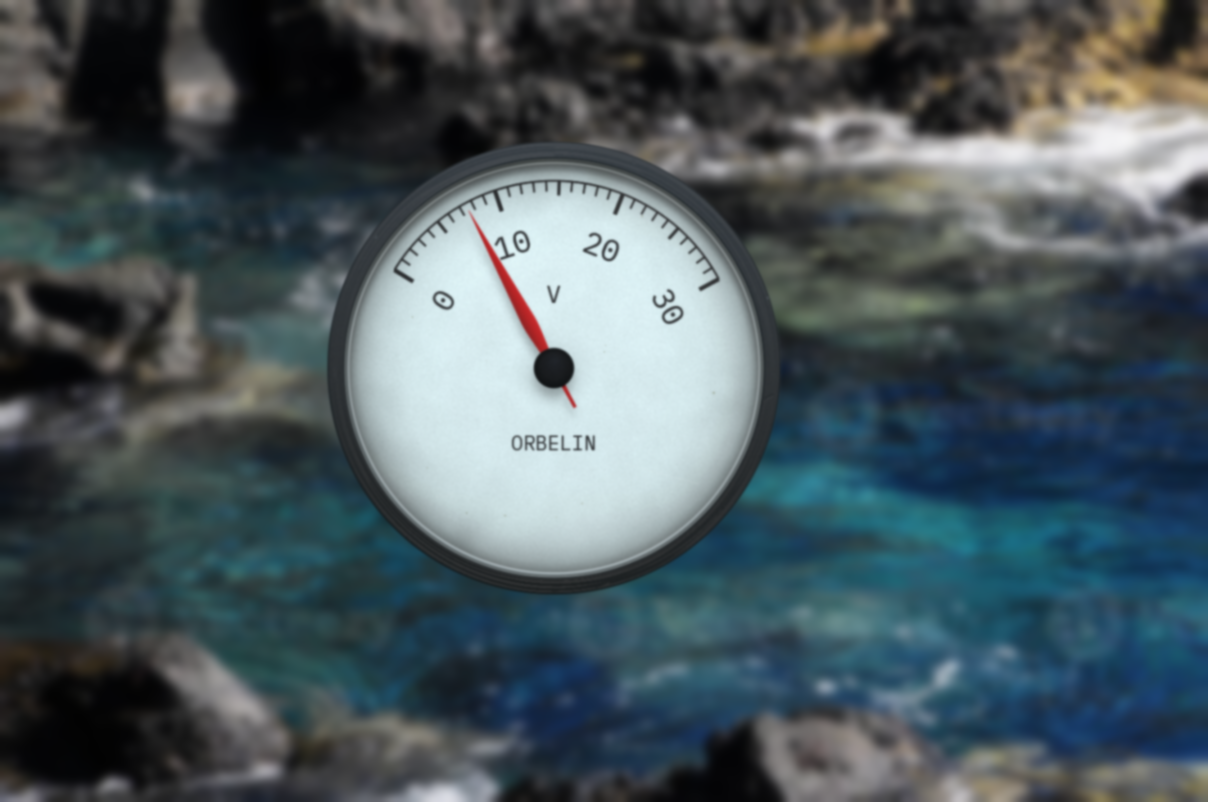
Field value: V 7.5
